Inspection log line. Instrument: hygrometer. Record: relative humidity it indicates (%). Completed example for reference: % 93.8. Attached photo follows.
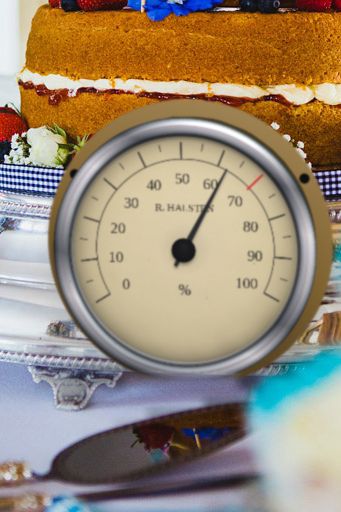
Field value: % 62.5
